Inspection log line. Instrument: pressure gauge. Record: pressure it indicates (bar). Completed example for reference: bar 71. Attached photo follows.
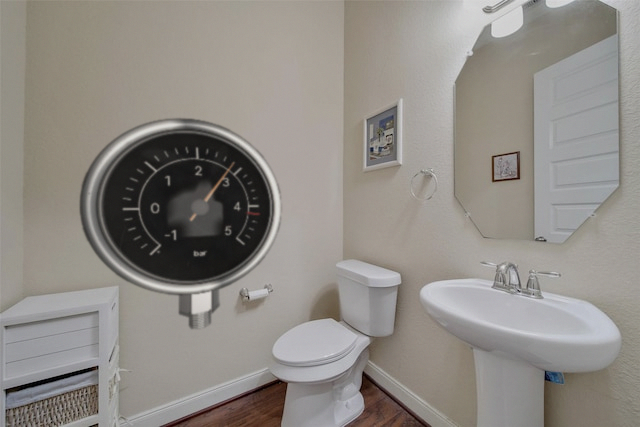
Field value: bar 2.8
